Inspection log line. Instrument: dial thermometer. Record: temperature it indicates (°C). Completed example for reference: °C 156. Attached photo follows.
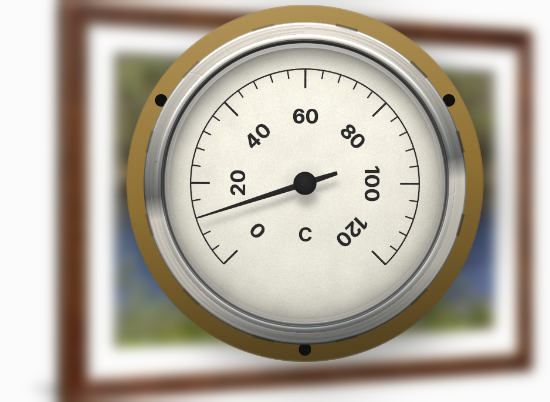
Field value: °C 12
